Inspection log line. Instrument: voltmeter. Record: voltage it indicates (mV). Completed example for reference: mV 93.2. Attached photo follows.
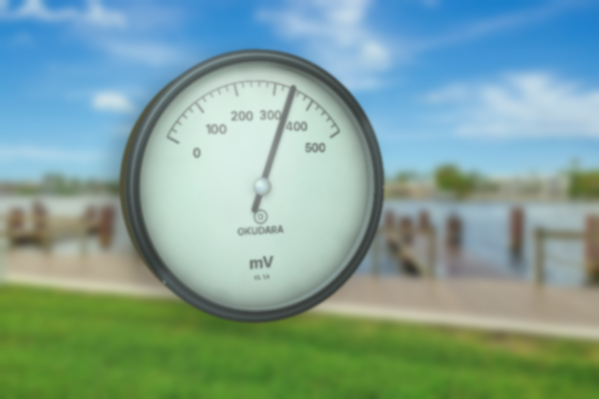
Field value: mV 340
